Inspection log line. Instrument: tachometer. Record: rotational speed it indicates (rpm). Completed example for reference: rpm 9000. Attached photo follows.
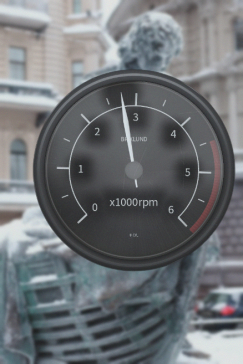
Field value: rpm 2750
